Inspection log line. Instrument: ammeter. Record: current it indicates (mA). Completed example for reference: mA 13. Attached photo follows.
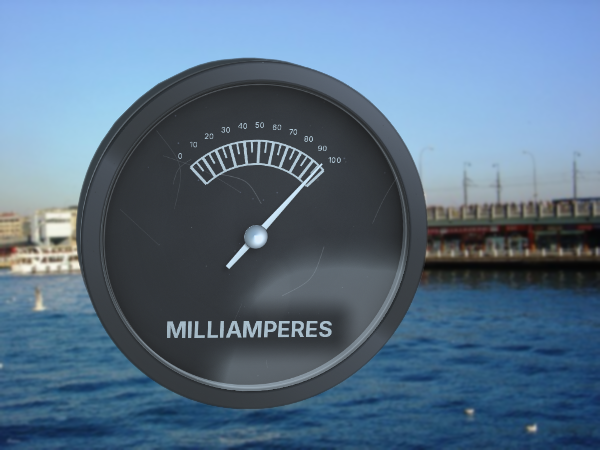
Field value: mA 95
